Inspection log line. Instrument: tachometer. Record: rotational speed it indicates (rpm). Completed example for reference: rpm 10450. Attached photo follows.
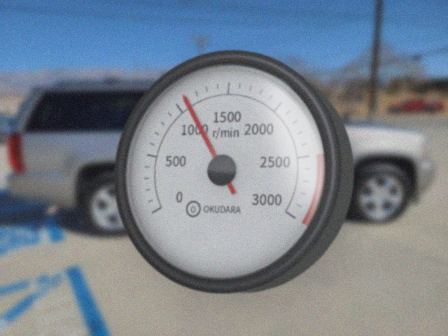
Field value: rpm 1100
